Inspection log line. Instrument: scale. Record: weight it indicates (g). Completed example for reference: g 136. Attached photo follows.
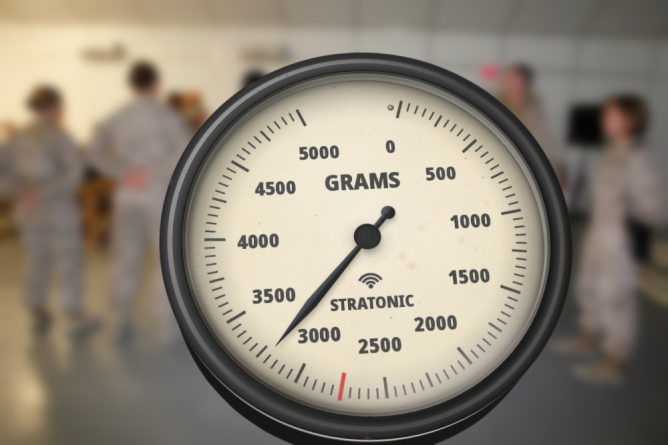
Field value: g 3200
